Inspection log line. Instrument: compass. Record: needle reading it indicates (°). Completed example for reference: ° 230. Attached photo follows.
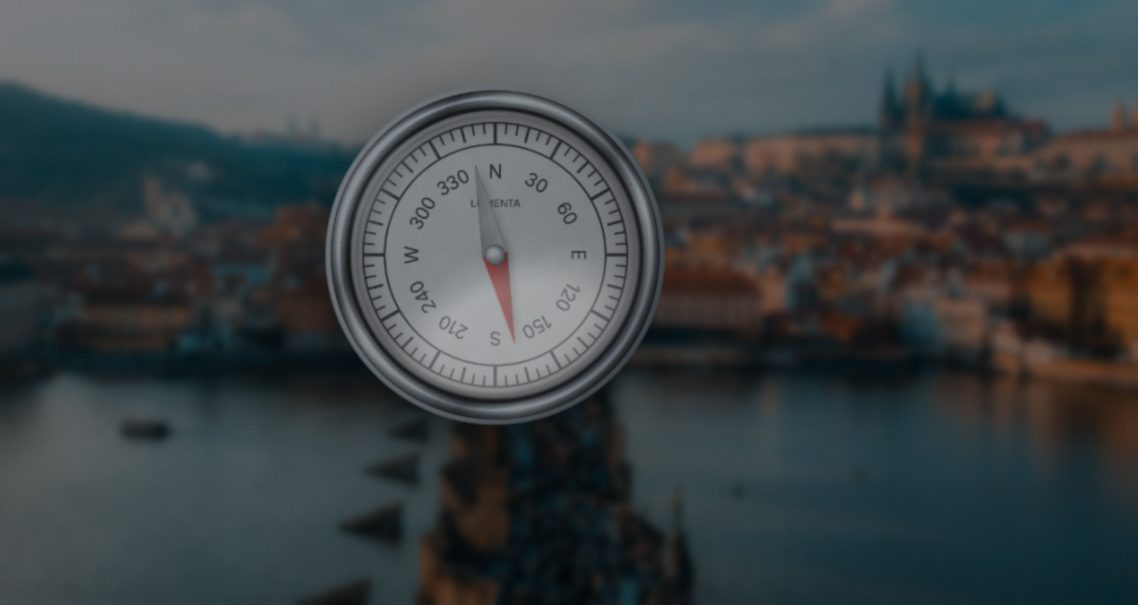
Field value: ° 167.5
